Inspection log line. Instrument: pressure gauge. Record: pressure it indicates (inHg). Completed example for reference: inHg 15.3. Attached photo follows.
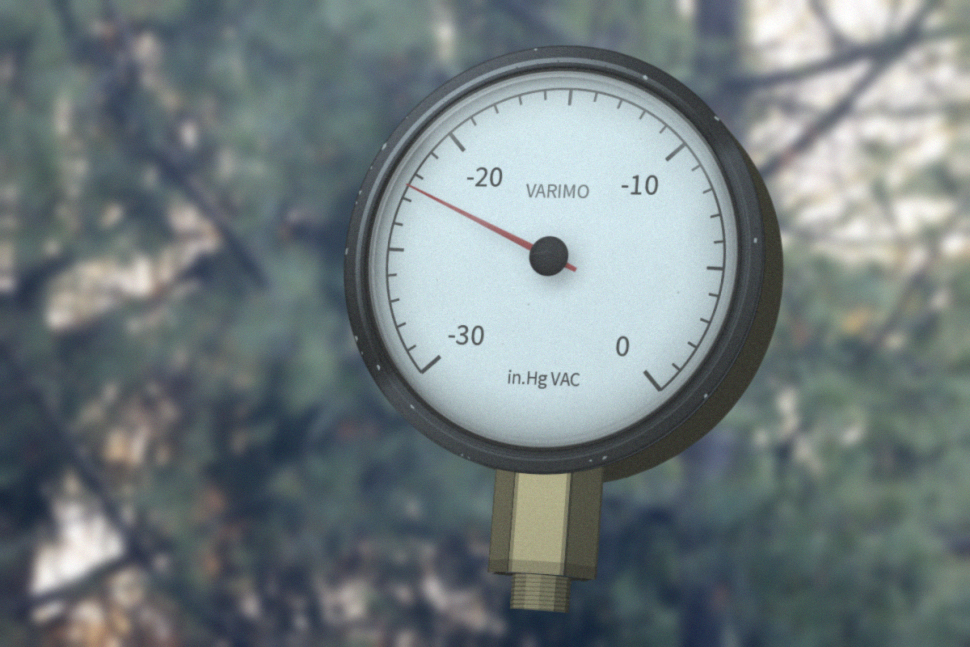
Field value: inHg -22.5
